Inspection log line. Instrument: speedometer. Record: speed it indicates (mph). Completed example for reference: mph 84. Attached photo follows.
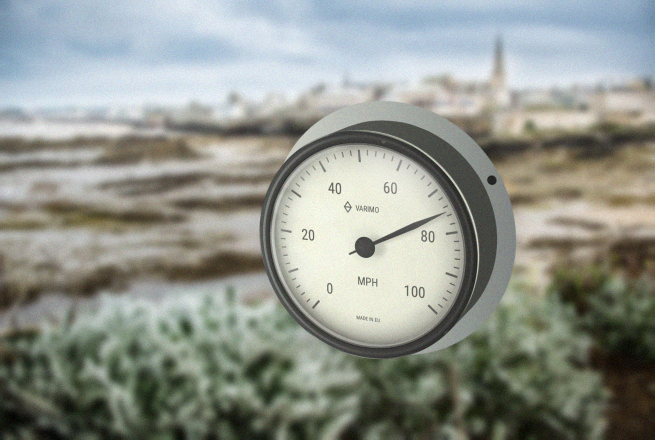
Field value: mph 75
